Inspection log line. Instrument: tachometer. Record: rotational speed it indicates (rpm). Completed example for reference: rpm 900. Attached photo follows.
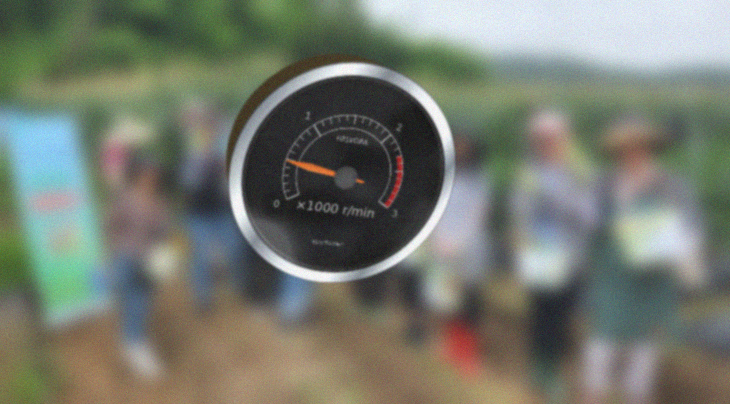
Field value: rpm 500
